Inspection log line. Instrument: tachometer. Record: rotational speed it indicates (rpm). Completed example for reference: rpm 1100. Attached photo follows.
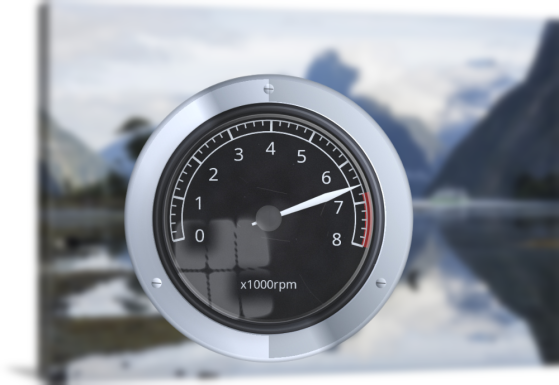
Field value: rpm 6600
